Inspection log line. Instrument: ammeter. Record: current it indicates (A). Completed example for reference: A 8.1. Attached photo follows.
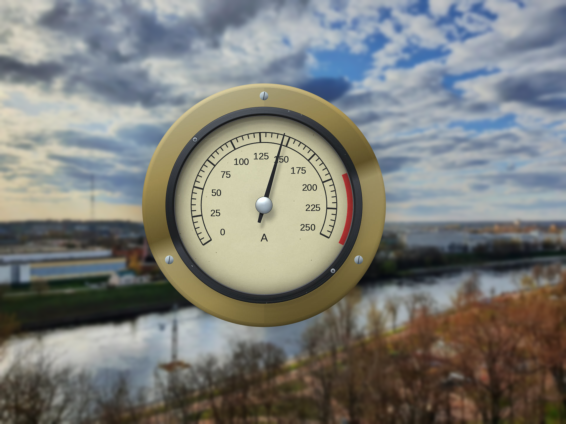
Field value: A 145
